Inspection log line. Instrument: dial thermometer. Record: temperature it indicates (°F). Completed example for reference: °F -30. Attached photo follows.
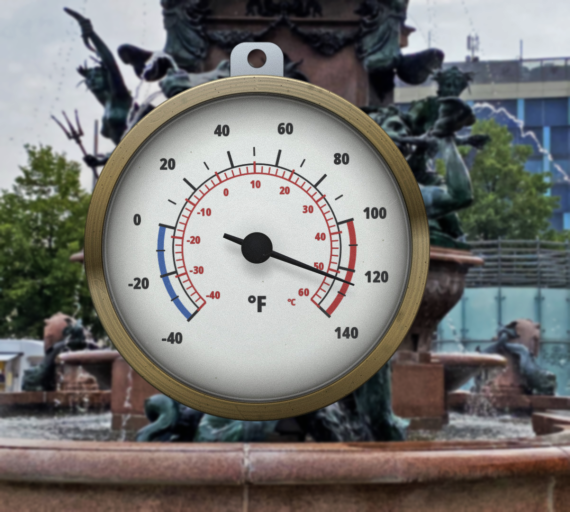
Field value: °F 125
